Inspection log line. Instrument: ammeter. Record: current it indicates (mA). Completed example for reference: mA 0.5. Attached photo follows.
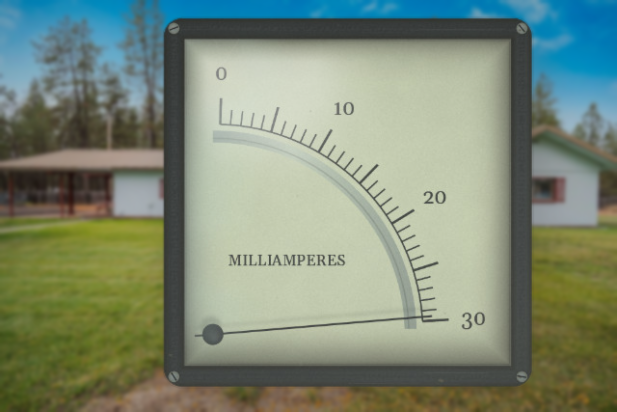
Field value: mA 29.5
